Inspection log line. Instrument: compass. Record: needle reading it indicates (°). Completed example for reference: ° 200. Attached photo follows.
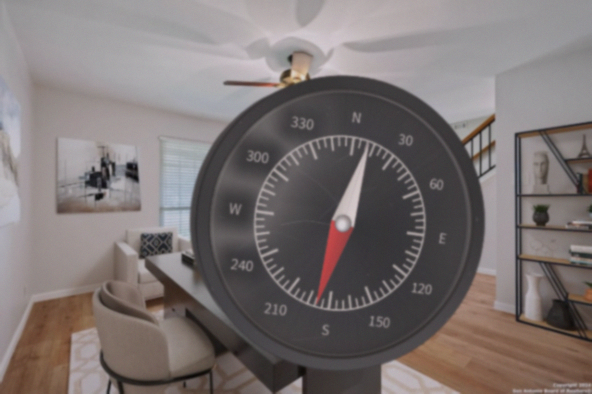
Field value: ° 190
